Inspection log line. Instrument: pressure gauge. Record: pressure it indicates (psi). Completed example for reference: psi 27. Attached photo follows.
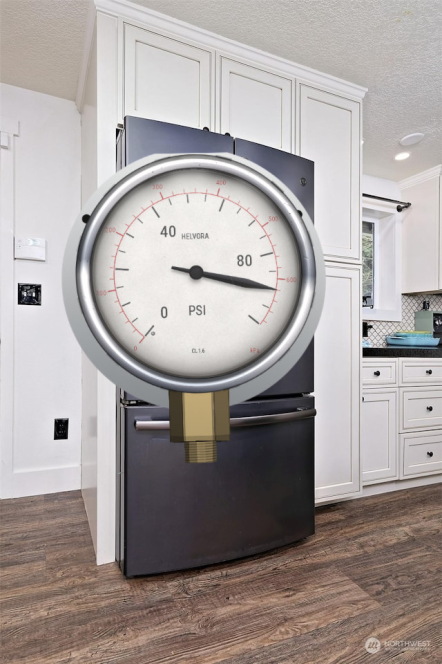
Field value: psi 90
